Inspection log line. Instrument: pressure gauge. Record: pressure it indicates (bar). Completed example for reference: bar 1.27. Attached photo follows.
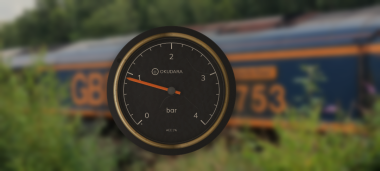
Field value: bar 0.9
